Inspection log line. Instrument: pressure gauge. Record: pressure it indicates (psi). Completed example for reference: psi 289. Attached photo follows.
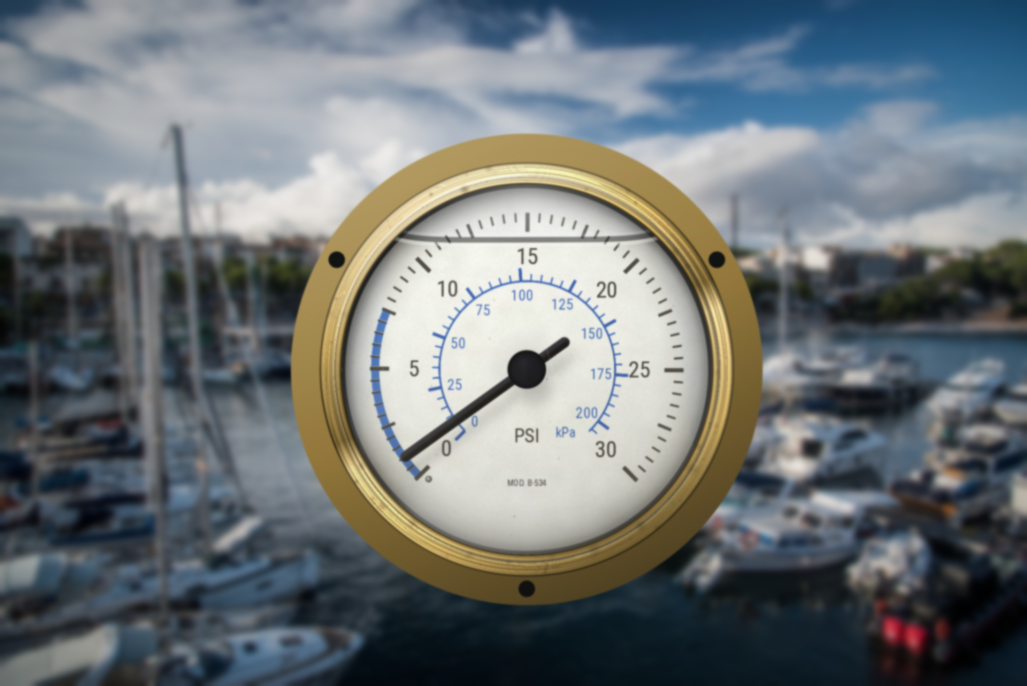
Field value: psi 1
